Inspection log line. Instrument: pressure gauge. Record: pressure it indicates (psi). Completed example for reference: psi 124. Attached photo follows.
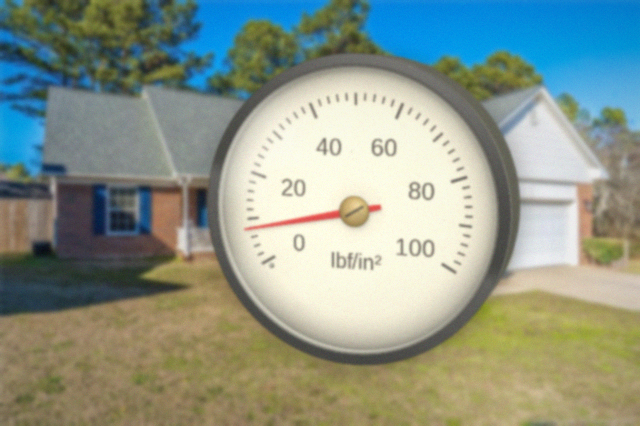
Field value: psi 8
